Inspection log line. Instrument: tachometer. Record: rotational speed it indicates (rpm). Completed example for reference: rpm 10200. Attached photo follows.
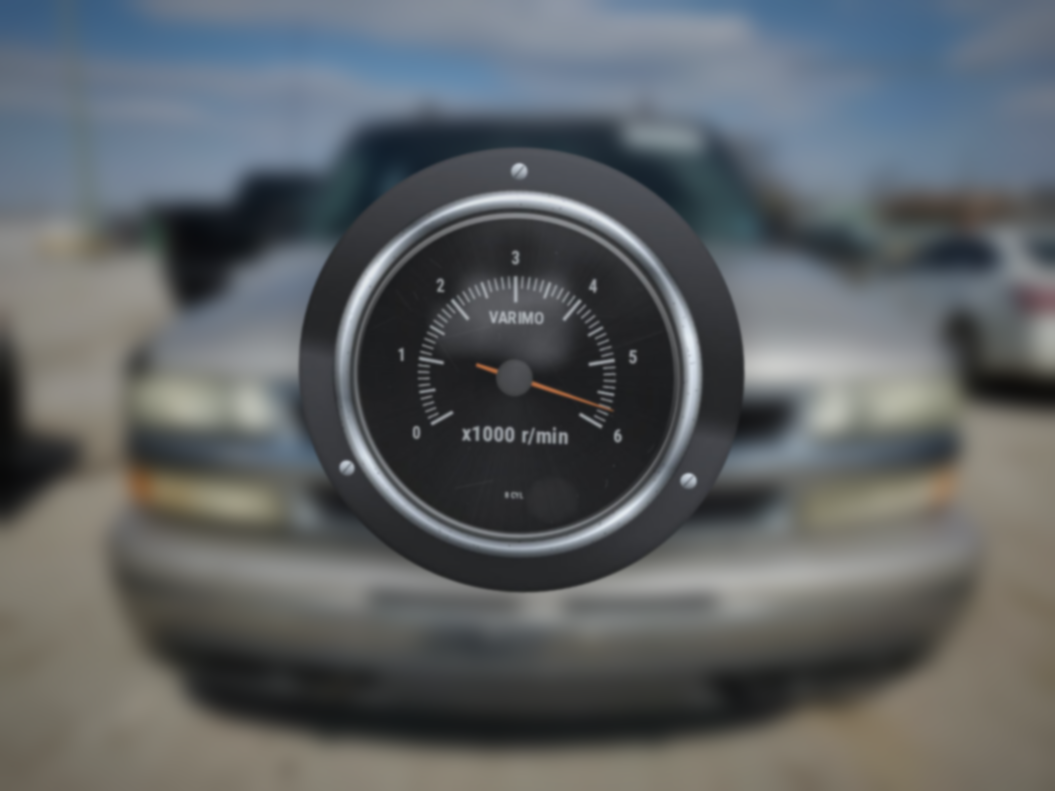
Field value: rpm 5700
